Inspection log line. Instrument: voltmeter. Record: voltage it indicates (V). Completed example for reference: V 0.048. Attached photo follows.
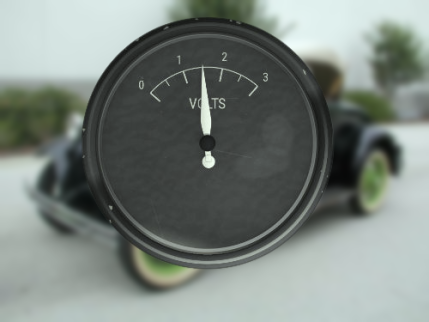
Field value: V 1.5
